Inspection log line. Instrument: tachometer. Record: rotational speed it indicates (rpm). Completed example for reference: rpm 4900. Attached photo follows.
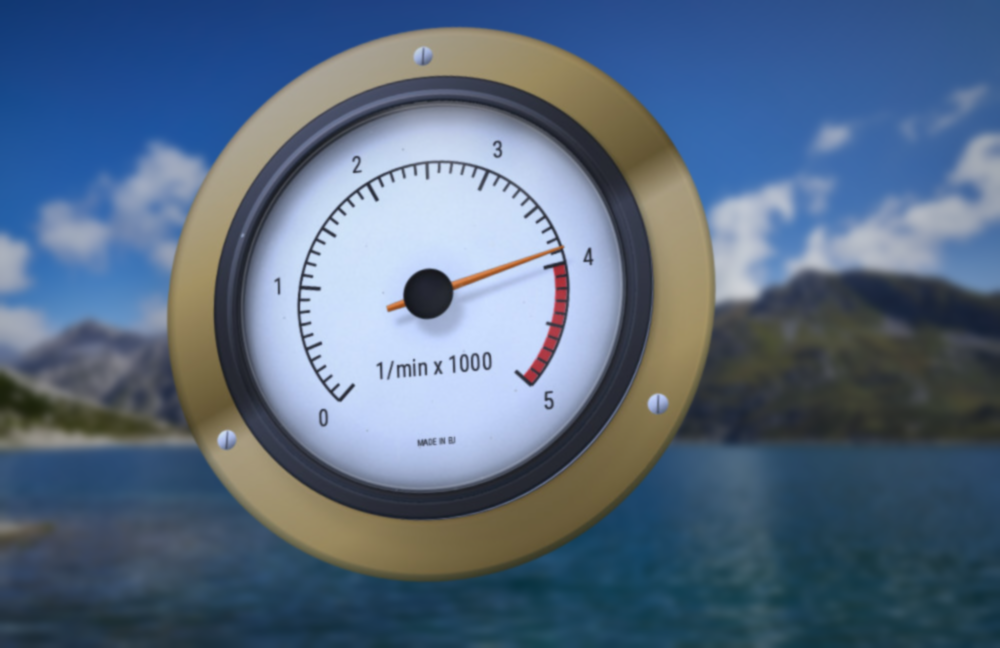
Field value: rpm 3900
